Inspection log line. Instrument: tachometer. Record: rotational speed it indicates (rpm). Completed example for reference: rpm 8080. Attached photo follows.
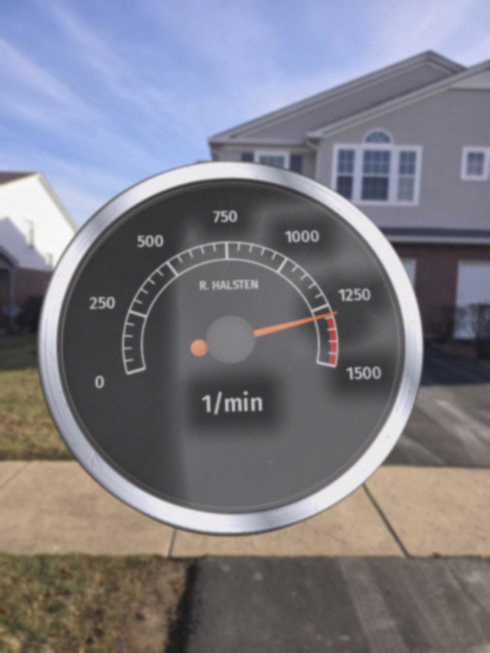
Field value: rpm 1300
